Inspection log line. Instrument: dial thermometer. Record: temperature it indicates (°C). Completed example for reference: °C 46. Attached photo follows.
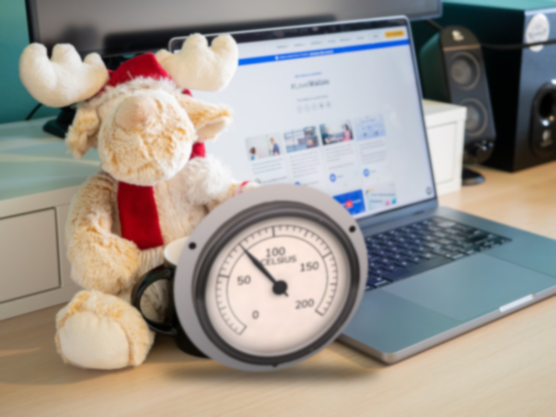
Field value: °C 75
